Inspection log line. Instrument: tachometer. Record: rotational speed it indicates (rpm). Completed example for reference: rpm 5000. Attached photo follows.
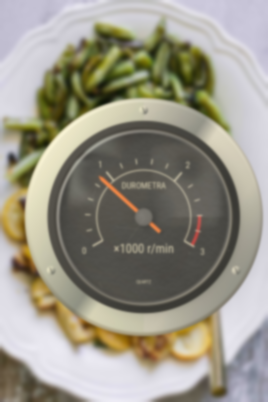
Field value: rpm 900
